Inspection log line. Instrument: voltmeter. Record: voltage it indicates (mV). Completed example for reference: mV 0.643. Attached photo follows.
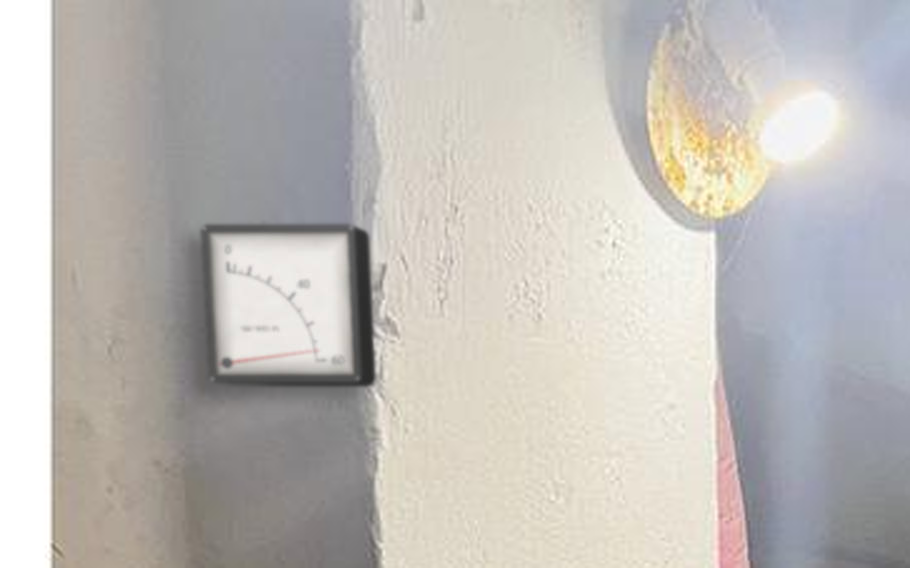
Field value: mV 57.5
